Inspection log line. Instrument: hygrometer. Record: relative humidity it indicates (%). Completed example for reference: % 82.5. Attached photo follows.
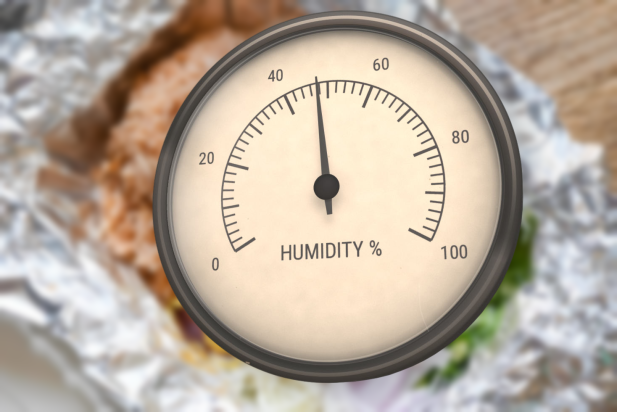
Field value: % 48
